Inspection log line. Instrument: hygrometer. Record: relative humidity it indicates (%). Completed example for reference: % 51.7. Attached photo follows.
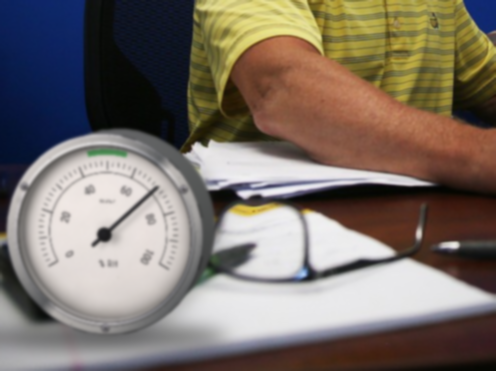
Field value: % 70
